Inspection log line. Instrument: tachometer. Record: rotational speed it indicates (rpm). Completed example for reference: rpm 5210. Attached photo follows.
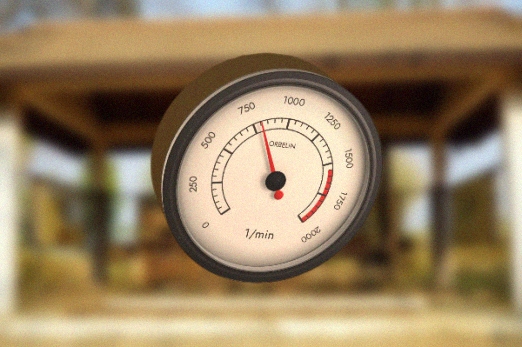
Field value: rpm 800
